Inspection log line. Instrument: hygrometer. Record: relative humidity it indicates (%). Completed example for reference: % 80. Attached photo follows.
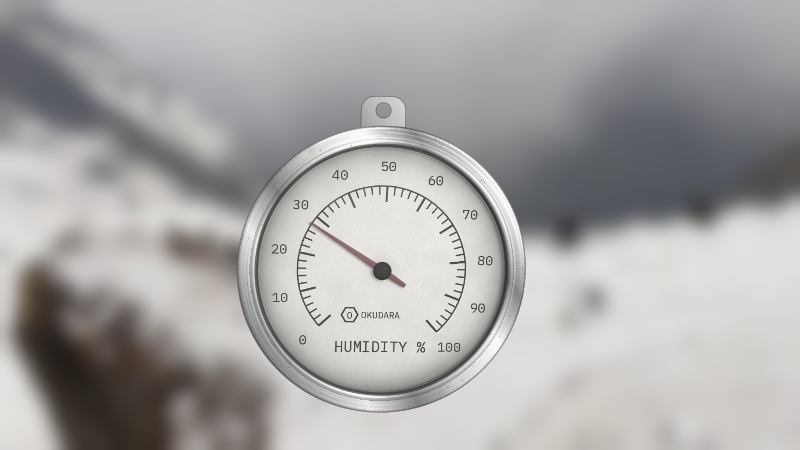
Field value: % 28
